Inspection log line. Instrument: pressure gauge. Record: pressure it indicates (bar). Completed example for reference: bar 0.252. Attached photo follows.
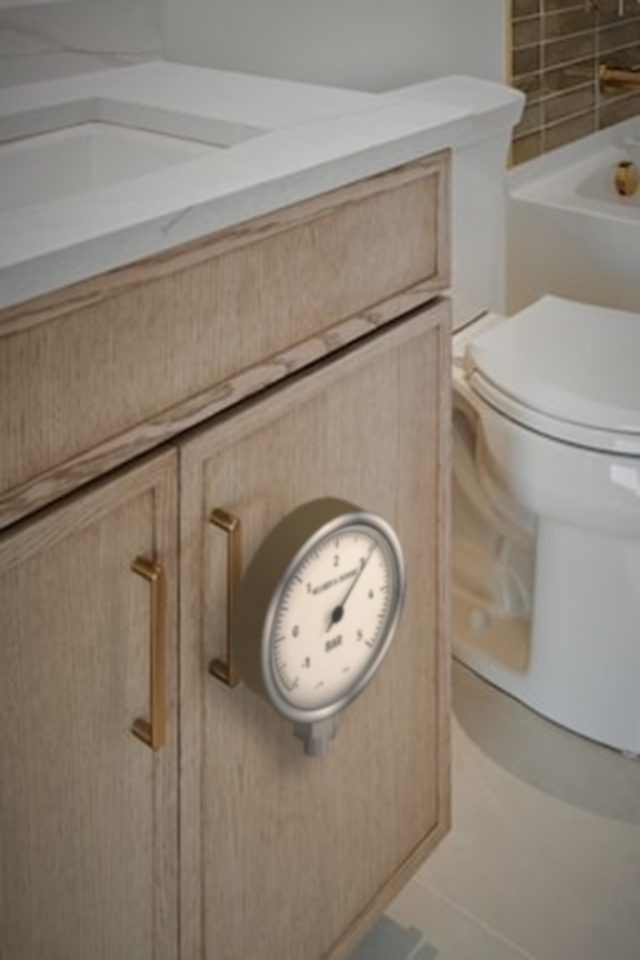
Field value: bar 3
